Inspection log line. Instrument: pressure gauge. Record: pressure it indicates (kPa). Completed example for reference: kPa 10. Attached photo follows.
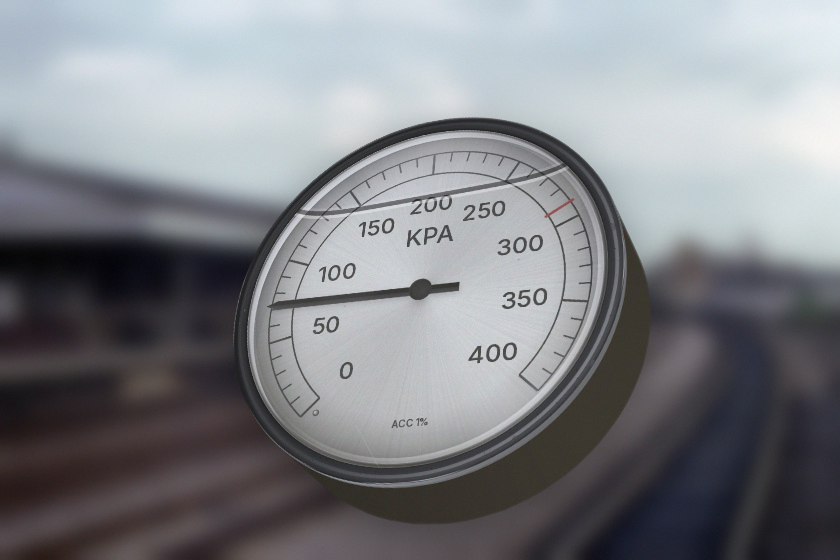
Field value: kPa 70
